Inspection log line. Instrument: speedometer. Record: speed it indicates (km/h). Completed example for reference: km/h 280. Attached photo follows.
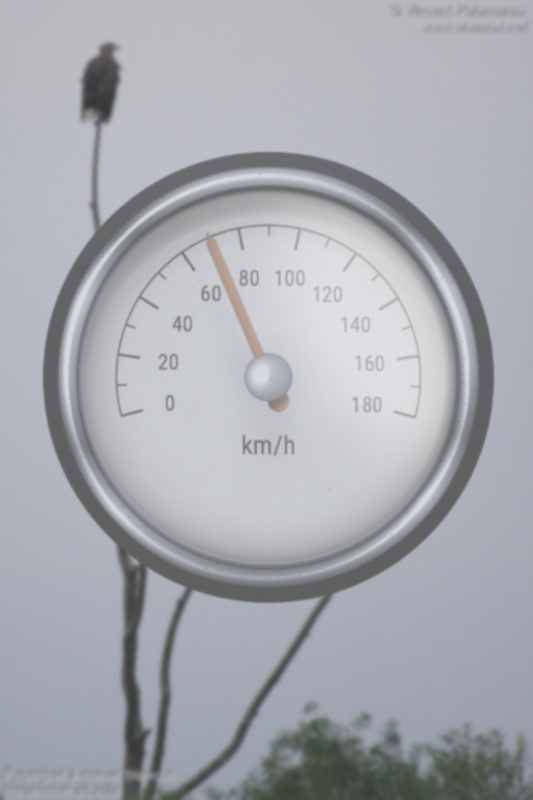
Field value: km/h 70
